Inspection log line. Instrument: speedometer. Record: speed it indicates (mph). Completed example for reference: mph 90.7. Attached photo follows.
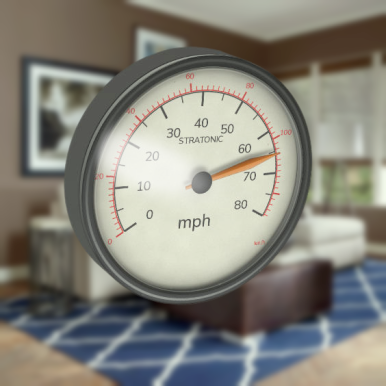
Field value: mph 65
